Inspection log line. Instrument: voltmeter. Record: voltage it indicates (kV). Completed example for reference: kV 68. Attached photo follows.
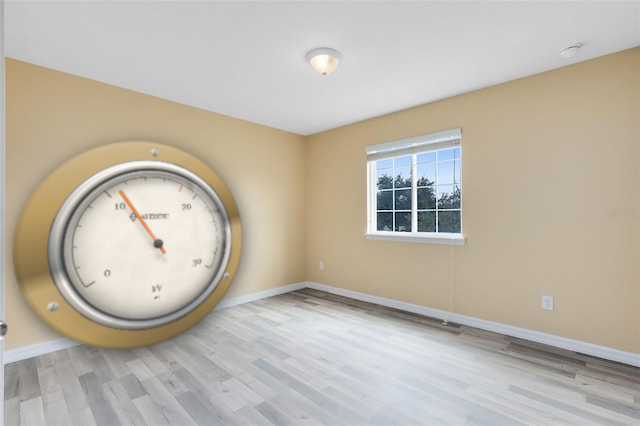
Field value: kV 11
